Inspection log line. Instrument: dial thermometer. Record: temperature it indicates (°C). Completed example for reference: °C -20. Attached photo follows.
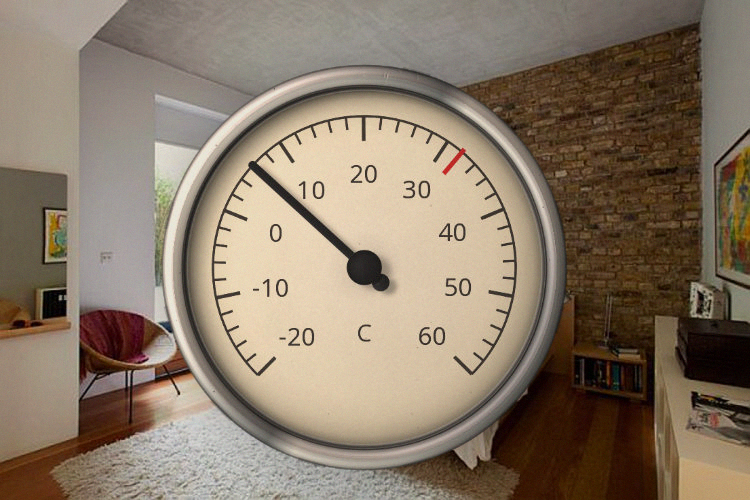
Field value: °C 6
